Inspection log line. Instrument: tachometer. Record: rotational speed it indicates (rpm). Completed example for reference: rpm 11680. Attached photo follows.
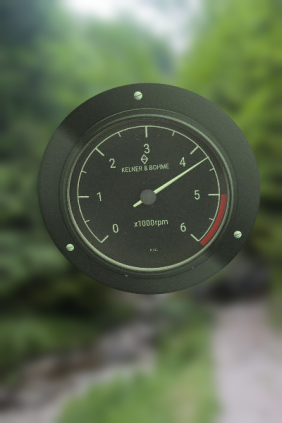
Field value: rpm 4250
